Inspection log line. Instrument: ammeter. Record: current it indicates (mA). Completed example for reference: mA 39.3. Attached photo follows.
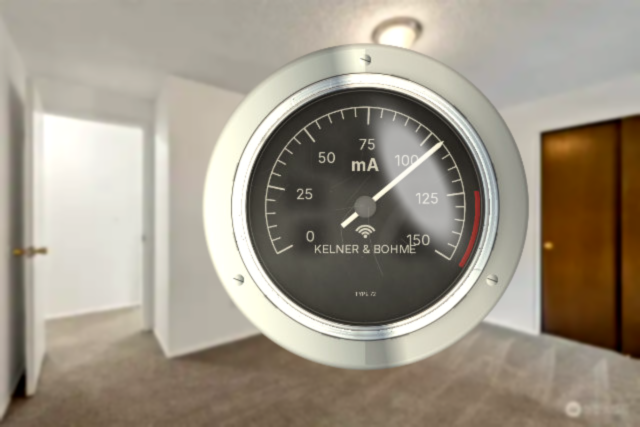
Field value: mA 105
